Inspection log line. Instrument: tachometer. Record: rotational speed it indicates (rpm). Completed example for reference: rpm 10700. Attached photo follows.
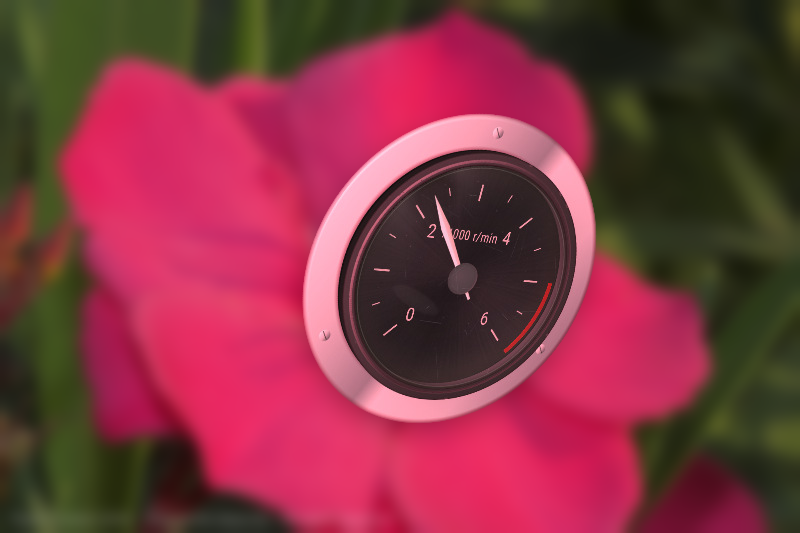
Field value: rpm 2250
